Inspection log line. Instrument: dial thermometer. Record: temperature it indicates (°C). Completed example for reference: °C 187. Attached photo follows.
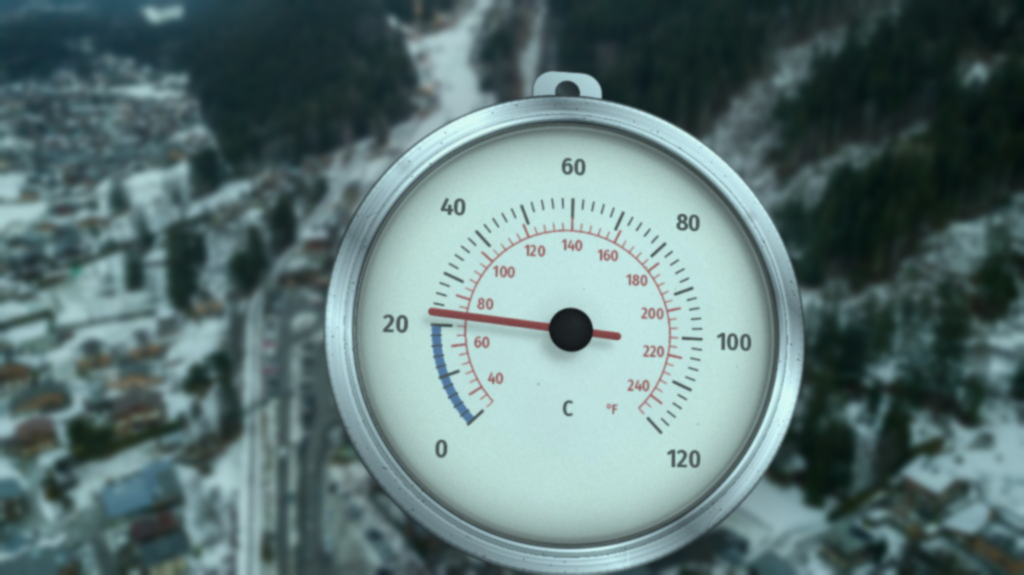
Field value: °C 22
